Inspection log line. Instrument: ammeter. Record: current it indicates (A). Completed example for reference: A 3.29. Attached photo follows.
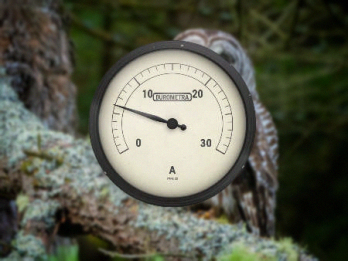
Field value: A 6
